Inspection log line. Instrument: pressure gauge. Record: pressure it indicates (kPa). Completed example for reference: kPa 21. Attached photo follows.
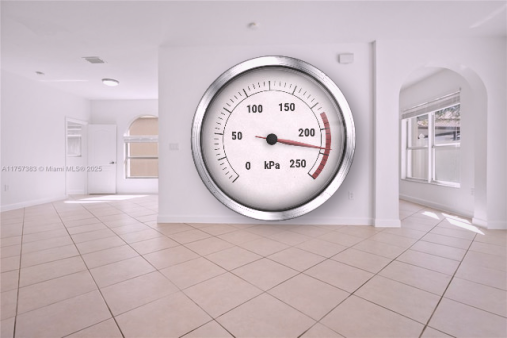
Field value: kPa 220
